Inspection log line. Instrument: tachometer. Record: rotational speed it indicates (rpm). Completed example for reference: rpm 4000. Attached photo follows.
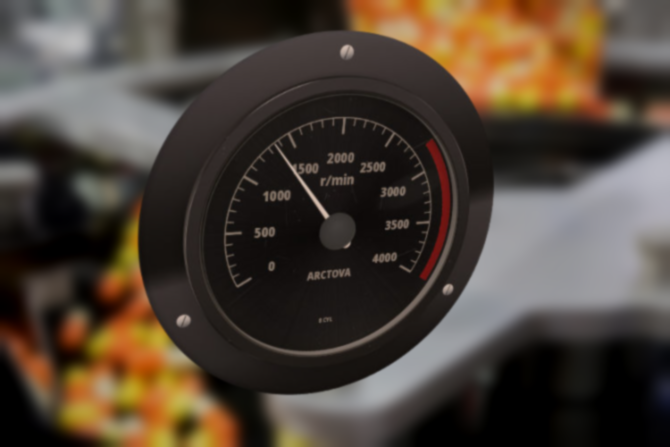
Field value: rpm 1350
